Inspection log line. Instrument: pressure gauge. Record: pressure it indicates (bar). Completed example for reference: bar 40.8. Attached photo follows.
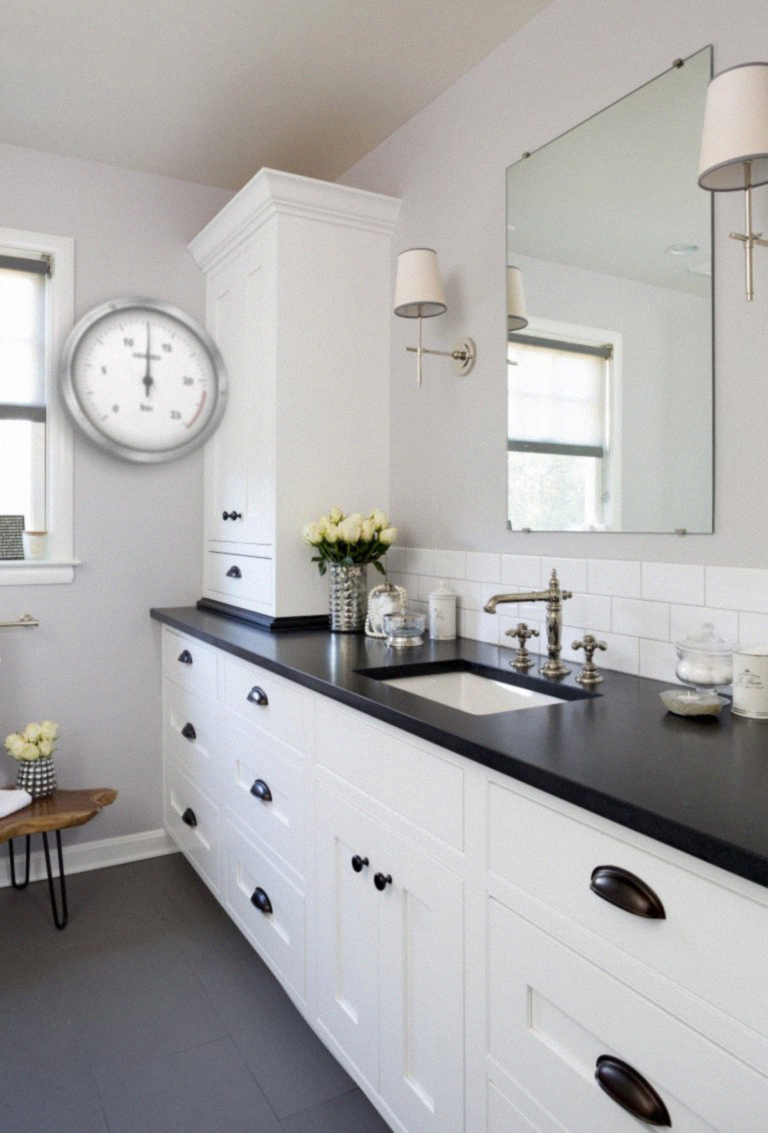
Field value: bar 12.5
